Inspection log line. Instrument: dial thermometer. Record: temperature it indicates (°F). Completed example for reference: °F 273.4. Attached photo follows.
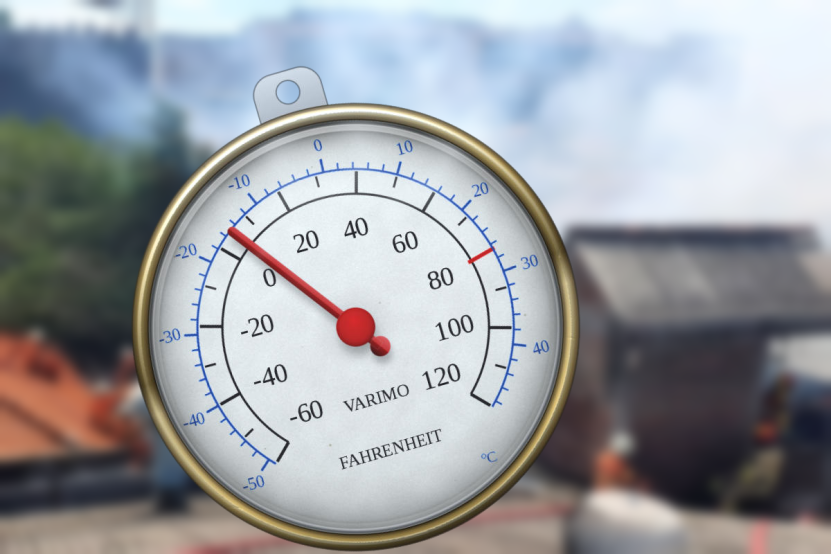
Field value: °F 5
